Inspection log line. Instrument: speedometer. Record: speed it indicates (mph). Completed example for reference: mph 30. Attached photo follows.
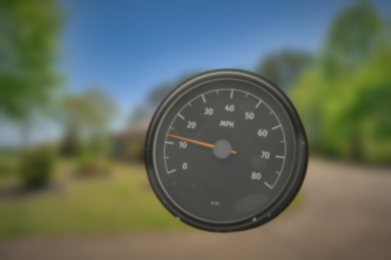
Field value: mph 12.5
